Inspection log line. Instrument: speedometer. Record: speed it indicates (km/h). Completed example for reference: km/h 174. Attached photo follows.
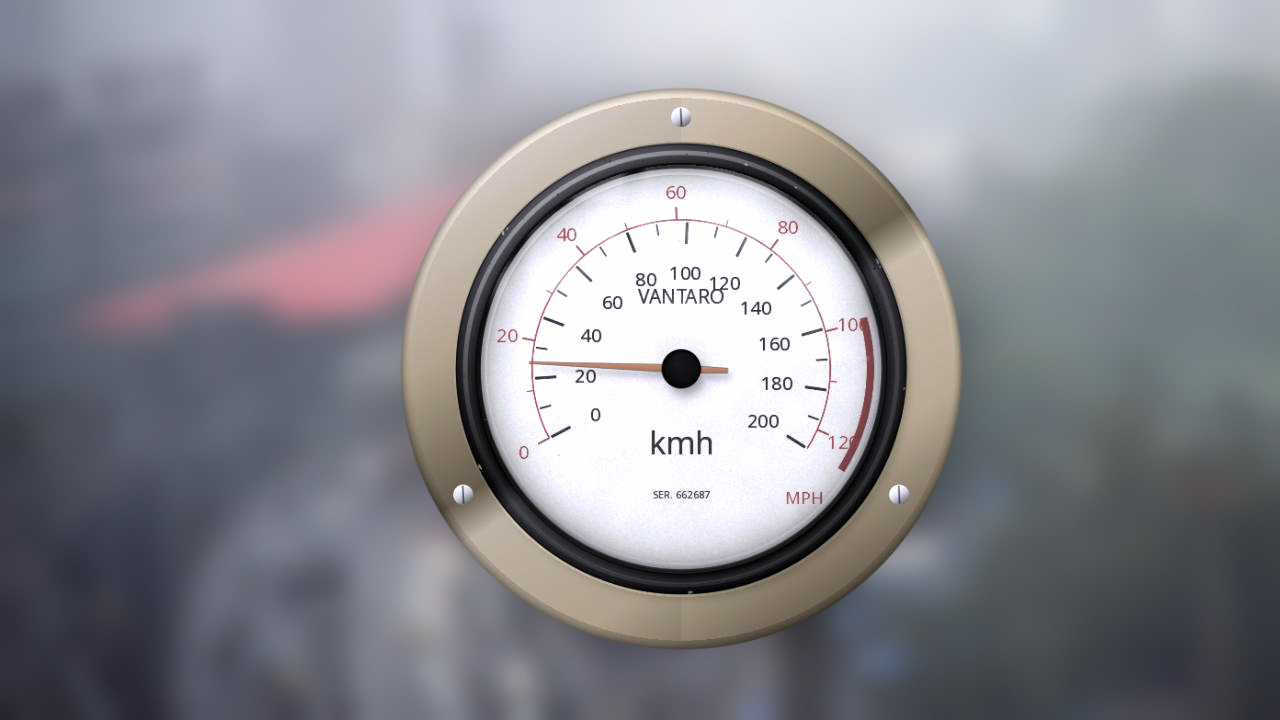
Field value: km/h 25
